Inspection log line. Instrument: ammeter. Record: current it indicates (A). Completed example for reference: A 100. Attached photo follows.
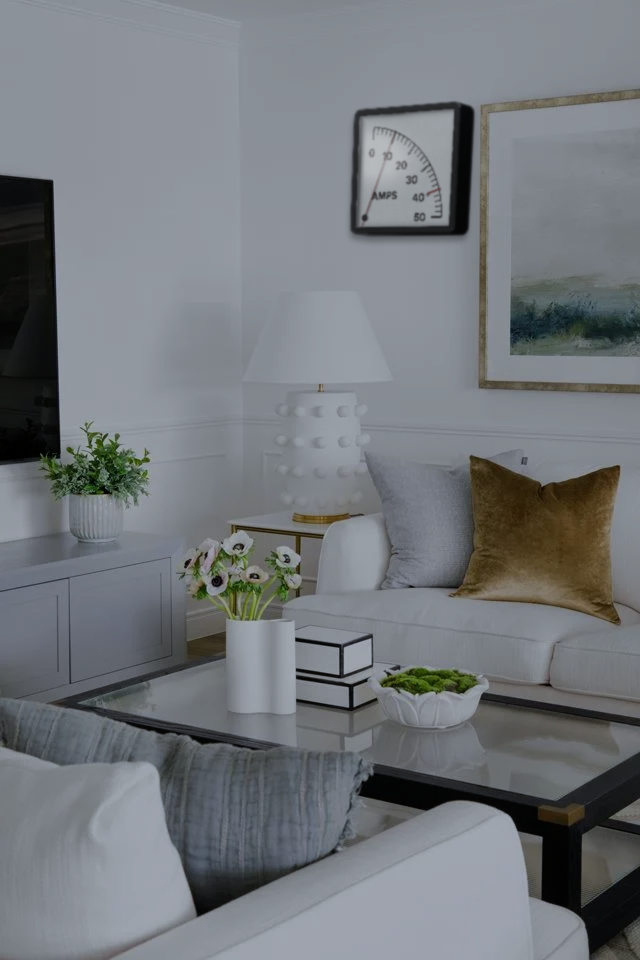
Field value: A 10
